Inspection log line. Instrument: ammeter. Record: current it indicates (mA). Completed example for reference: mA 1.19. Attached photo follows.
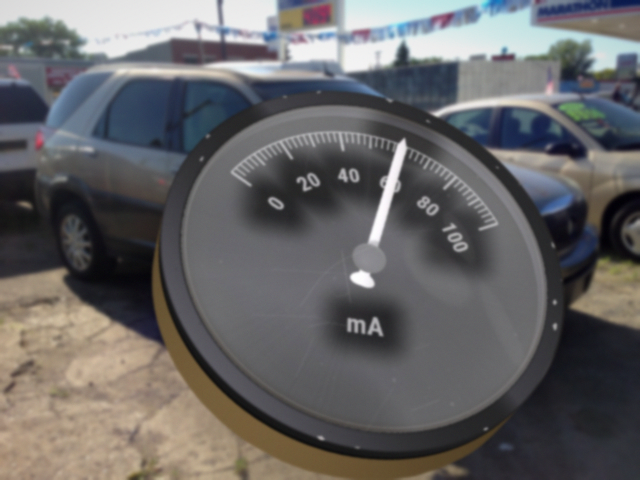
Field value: mA 60
